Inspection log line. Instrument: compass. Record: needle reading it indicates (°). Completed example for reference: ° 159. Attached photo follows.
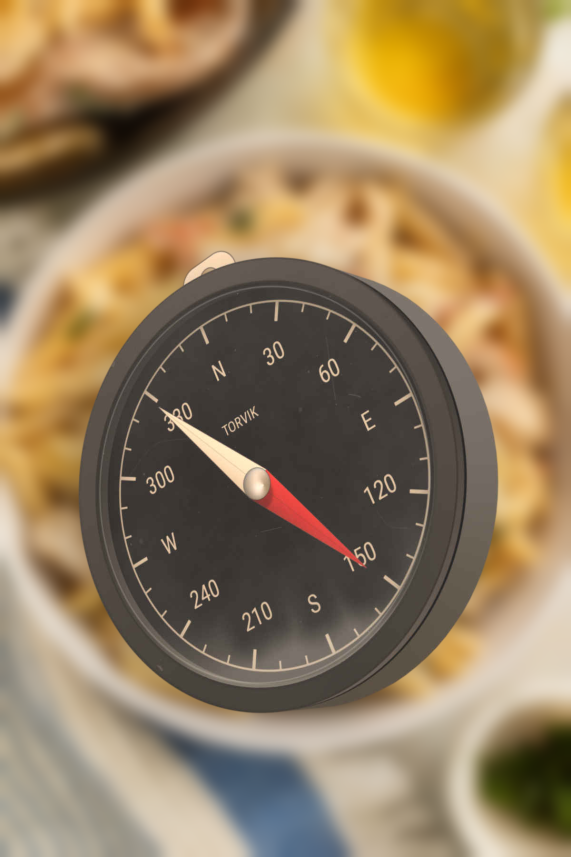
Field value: ° 150
